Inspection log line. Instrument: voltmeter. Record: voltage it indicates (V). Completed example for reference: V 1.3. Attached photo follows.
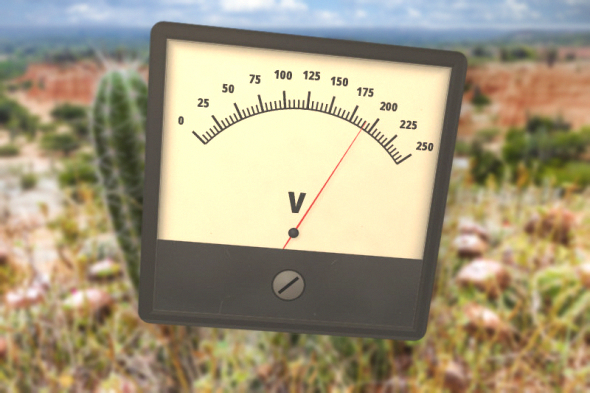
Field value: V 190
